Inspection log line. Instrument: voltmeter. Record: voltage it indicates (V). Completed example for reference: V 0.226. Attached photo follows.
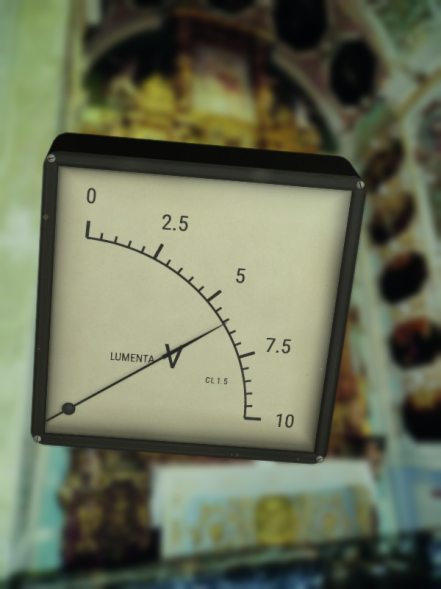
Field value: V 6
